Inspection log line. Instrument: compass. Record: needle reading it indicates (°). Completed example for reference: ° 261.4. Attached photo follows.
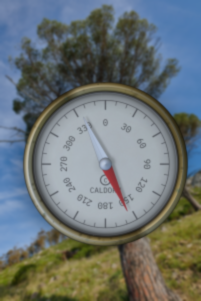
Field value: ° 155
